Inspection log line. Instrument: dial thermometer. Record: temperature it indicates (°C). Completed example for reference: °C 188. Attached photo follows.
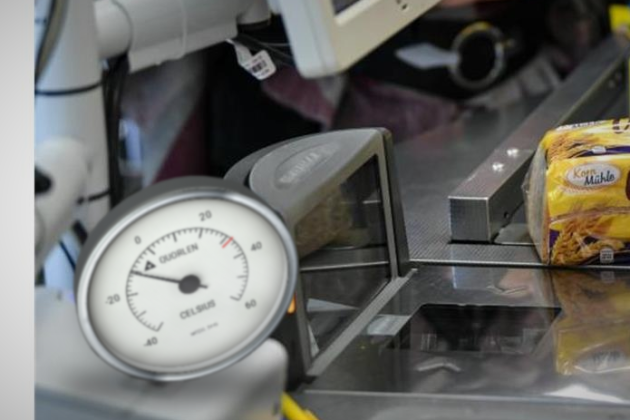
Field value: °C -10
